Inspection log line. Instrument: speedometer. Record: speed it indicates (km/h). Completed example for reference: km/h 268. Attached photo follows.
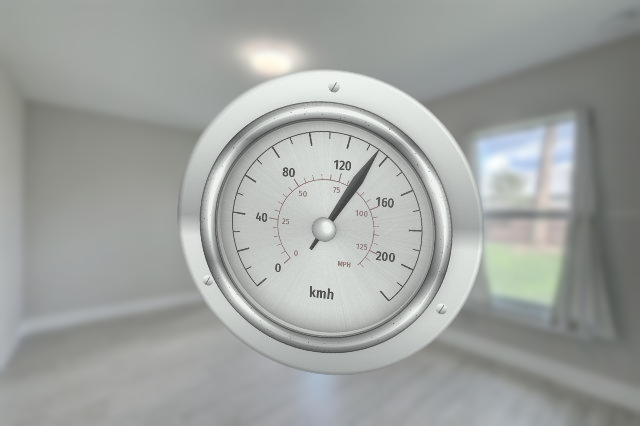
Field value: km/h 135
